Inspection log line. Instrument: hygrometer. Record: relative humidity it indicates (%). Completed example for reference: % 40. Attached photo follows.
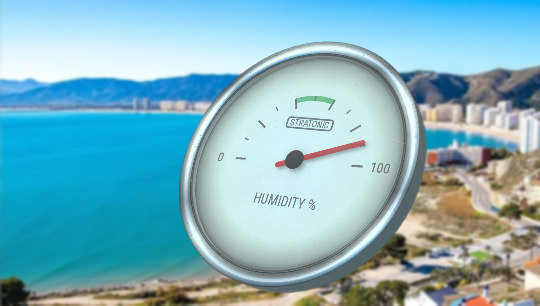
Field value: % 90
